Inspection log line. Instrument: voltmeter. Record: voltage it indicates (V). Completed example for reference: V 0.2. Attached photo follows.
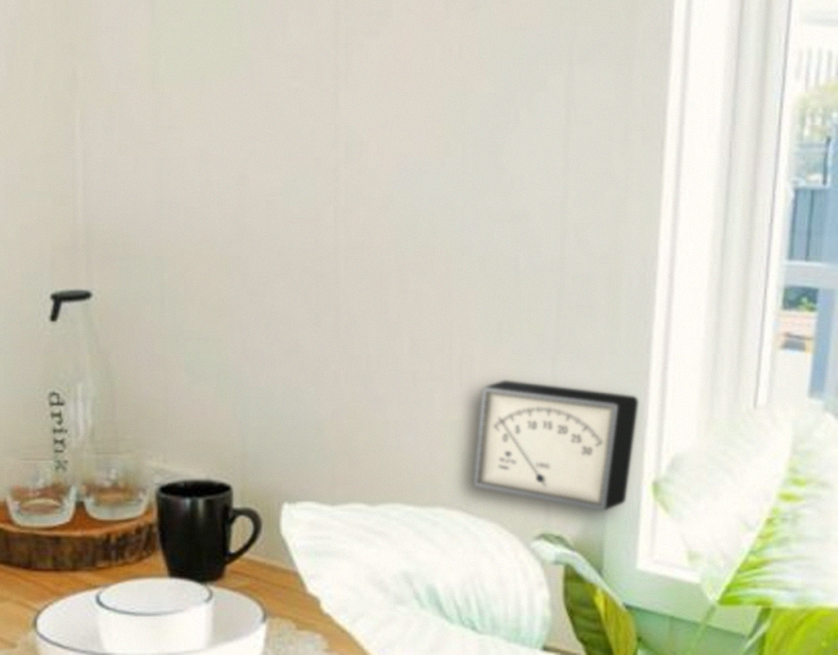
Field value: V 2.5
